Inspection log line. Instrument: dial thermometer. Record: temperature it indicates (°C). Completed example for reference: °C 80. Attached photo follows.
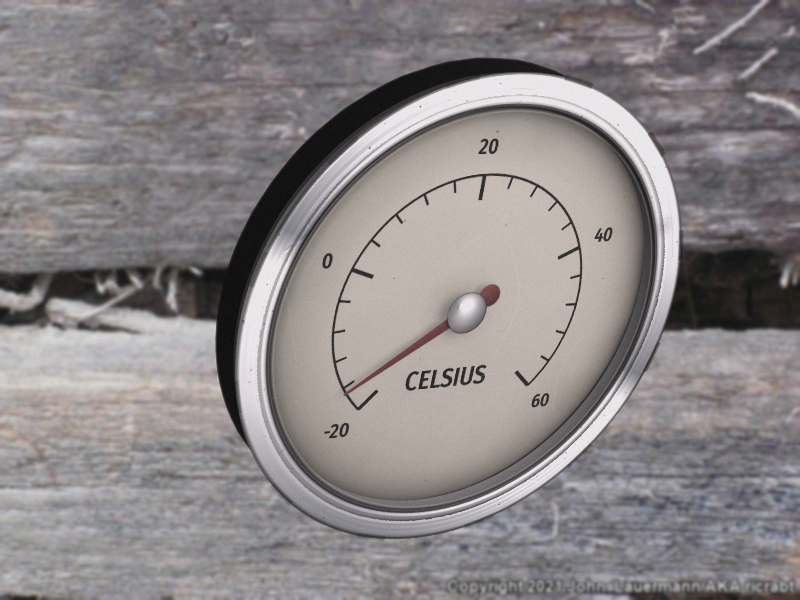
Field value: °C -16
